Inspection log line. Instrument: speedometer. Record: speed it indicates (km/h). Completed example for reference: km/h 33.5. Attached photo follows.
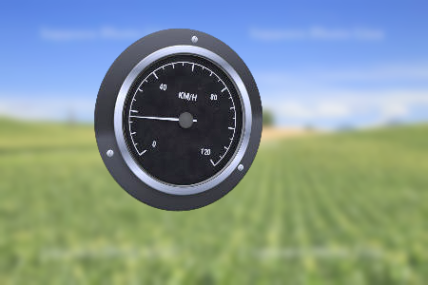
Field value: km/h 17.5
